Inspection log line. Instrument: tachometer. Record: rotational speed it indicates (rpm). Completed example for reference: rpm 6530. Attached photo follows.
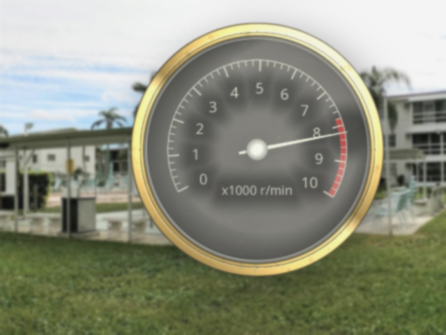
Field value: rpm 8200
